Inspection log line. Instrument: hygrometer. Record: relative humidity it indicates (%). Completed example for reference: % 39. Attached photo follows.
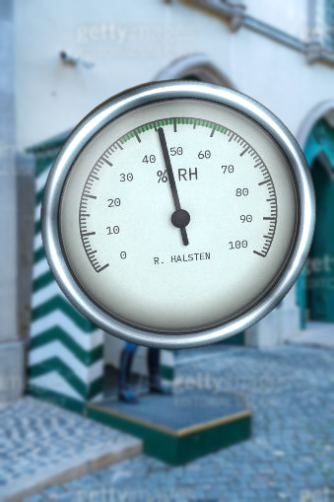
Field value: % 46
